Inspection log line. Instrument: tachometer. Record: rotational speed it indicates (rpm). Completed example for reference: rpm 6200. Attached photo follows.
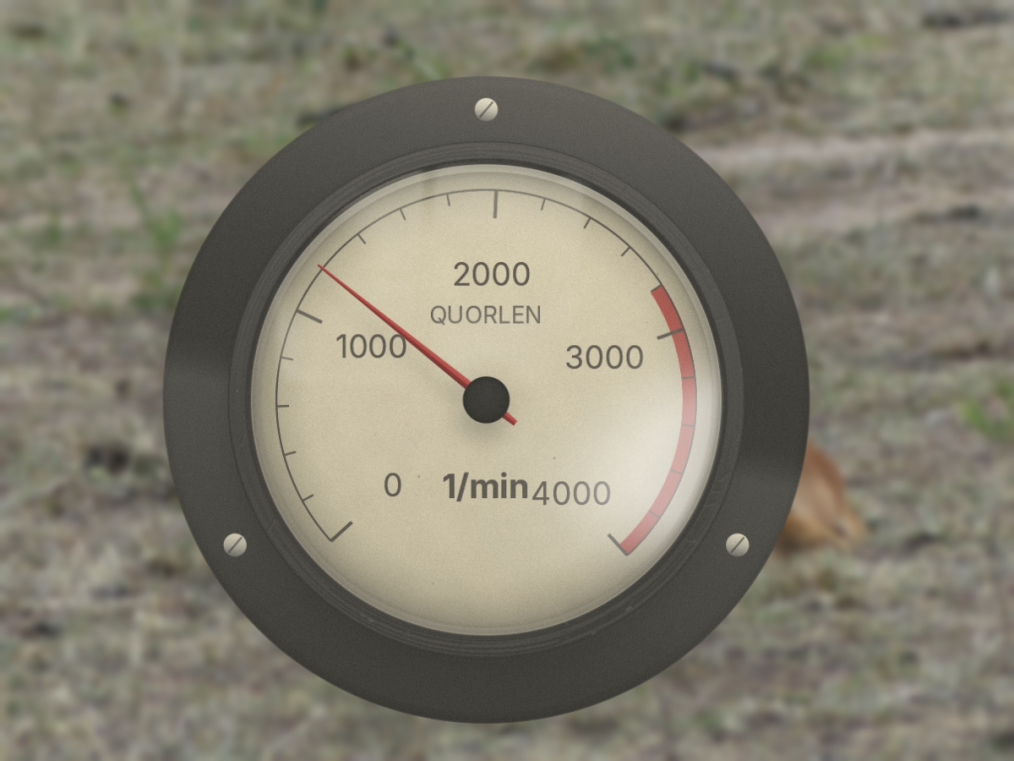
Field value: rpm 1200
